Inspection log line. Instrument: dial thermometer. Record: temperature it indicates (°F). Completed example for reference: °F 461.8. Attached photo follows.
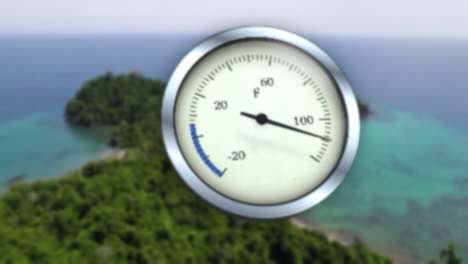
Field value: °F 110
